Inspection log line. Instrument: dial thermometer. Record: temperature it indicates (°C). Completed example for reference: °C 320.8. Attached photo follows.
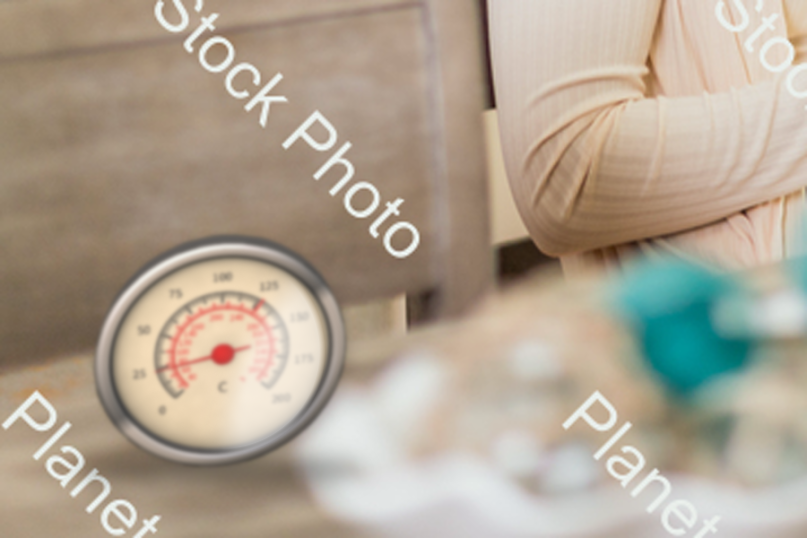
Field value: °C 25
